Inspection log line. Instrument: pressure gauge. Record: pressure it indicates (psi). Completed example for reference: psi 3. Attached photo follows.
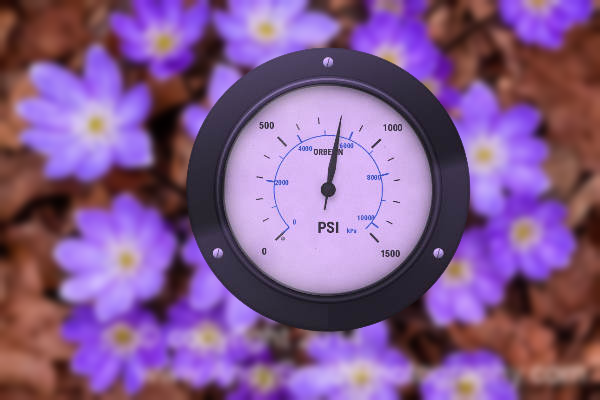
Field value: psi 800
